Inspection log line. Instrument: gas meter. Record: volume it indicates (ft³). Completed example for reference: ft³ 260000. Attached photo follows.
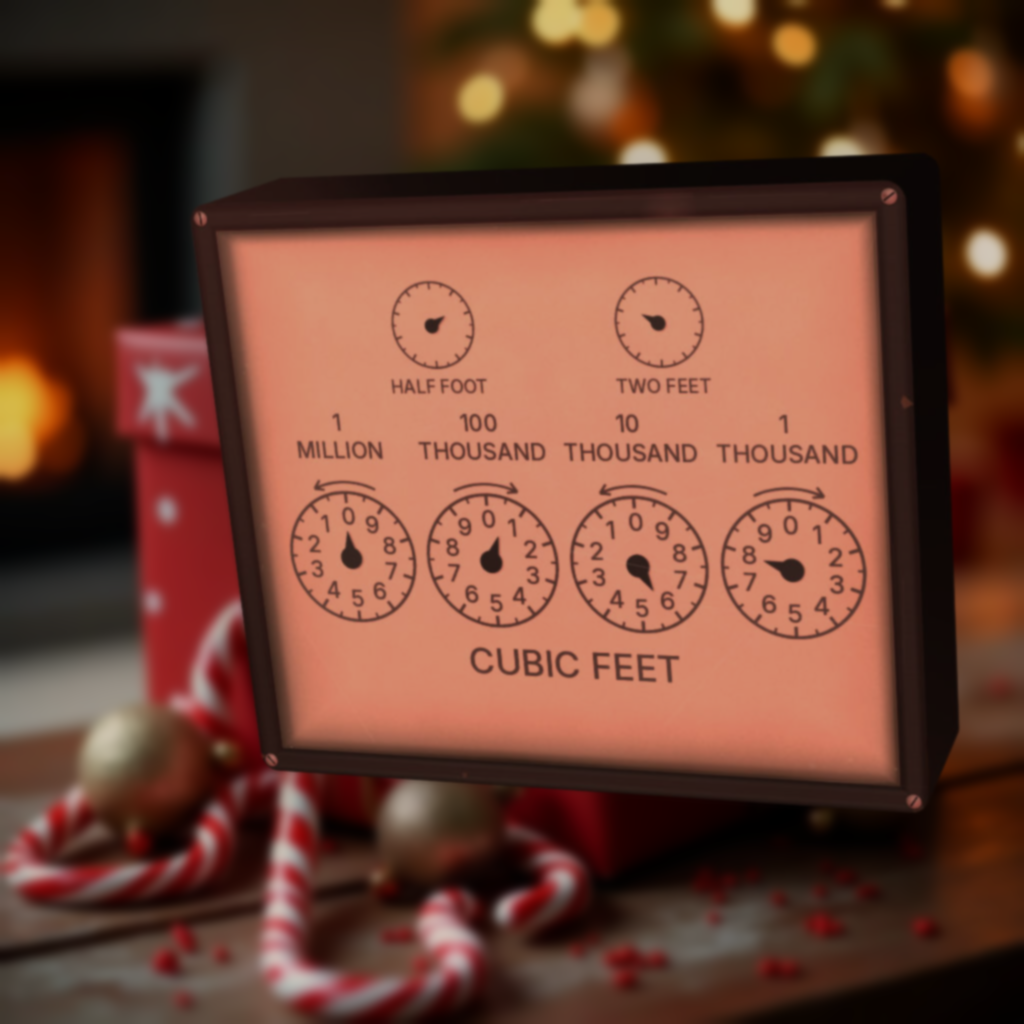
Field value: ft³ 5800
